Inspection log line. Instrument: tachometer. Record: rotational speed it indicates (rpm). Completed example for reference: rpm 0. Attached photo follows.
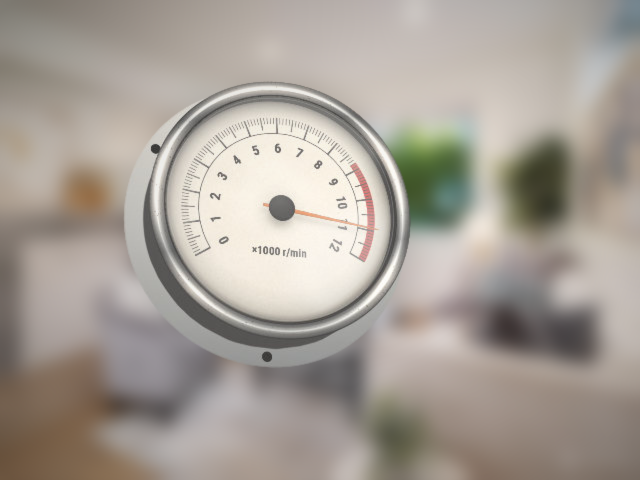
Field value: rpm 11000
